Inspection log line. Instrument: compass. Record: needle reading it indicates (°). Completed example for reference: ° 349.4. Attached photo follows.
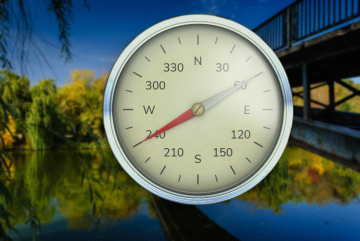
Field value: ° 240
